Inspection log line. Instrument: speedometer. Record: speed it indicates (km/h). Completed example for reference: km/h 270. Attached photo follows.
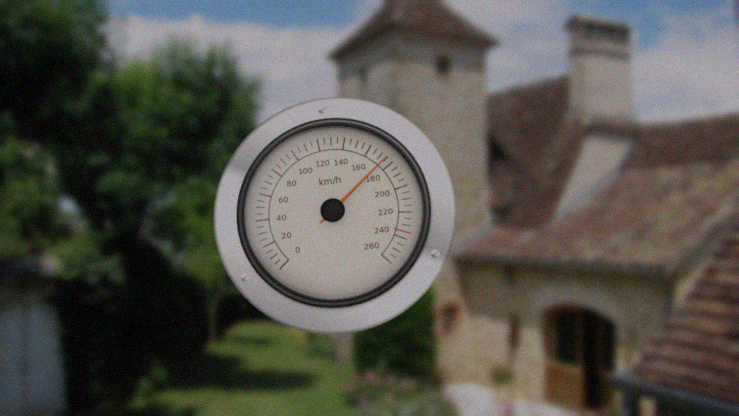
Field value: km/h 175
